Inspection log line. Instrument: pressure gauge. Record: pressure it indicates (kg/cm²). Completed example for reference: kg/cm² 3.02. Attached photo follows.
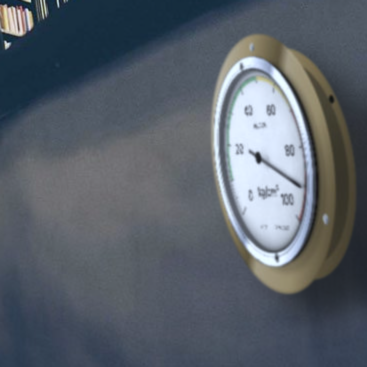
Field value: kg/cm² 90
